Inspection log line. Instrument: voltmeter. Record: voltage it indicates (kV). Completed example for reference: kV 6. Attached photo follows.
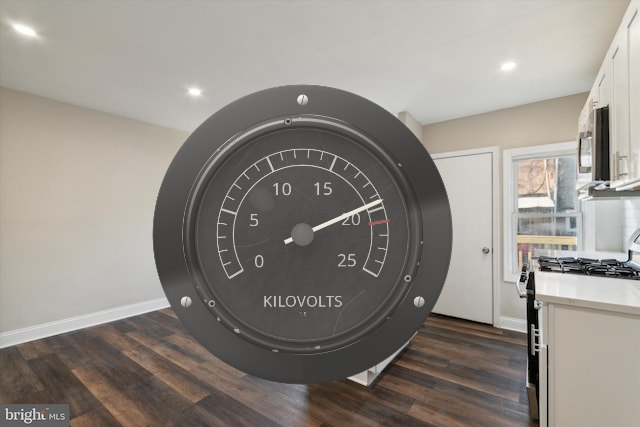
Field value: kV 19.5
